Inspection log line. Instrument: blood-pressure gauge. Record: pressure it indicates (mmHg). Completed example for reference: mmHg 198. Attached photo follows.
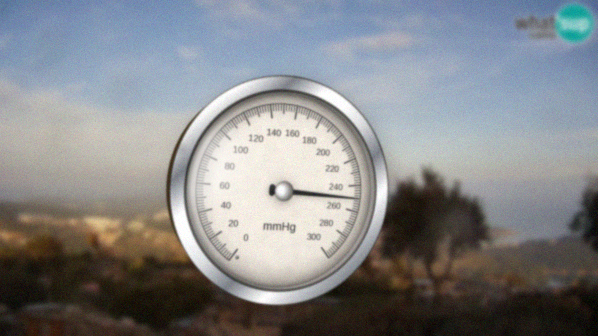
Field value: mmHg 250
